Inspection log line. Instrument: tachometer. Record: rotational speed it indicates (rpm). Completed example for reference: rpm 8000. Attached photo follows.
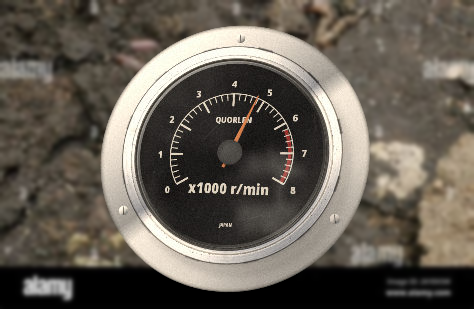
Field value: rpm 4800
